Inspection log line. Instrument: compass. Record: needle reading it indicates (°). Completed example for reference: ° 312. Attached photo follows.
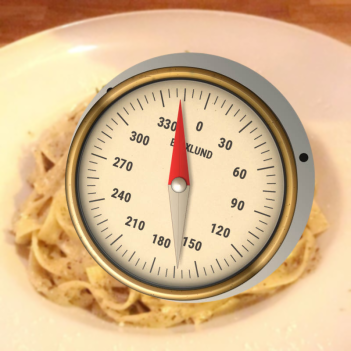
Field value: ° 342.5
